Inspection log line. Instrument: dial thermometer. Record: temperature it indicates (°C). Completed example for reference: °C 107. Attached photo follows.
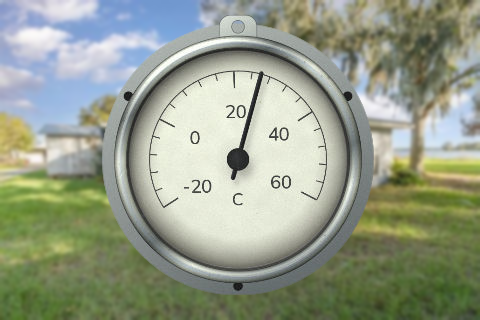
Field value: °C 26
